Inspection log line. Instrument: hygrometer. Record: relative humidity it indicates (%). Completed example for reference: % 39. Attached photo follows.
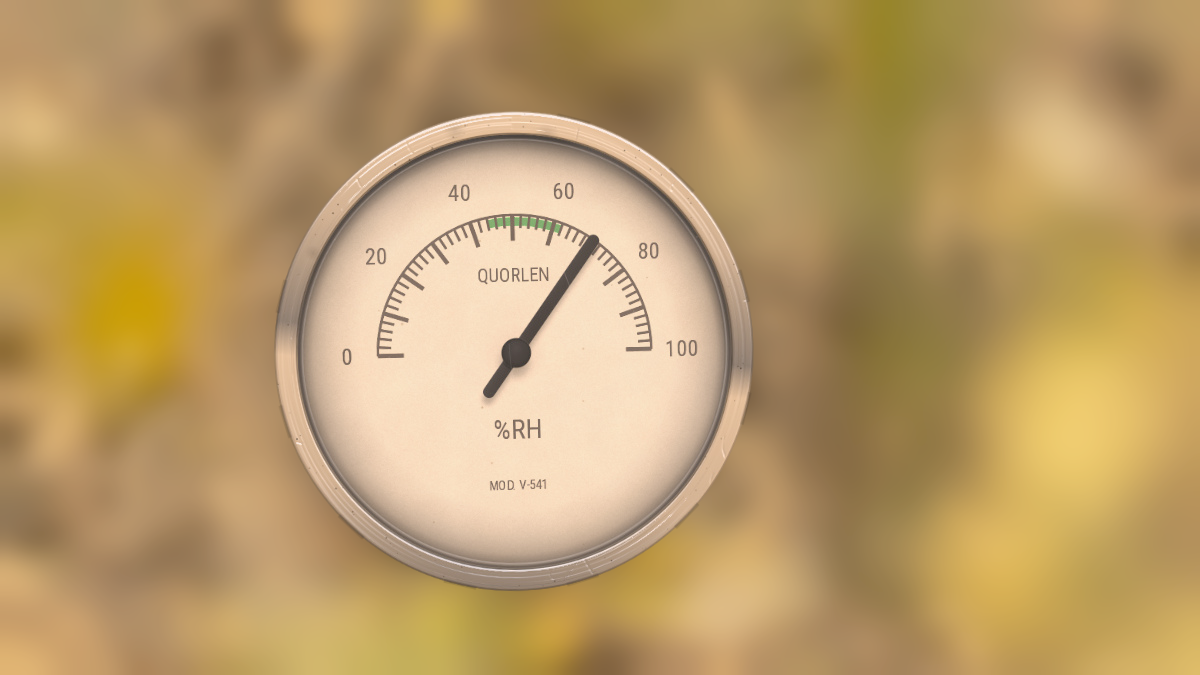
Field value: % 70
